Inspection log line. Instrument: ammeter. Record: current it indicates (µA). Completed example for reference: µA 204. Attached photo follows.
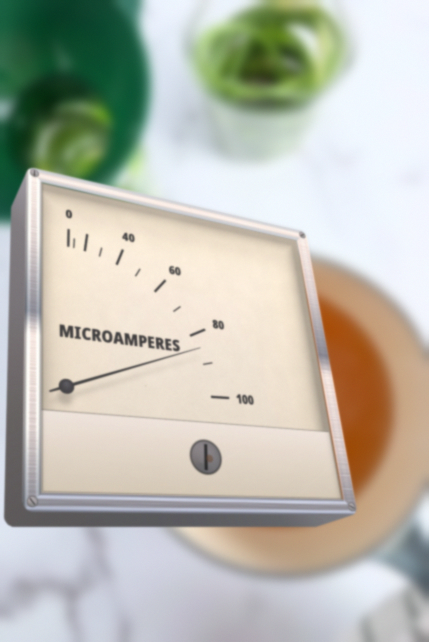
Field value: µA 85
